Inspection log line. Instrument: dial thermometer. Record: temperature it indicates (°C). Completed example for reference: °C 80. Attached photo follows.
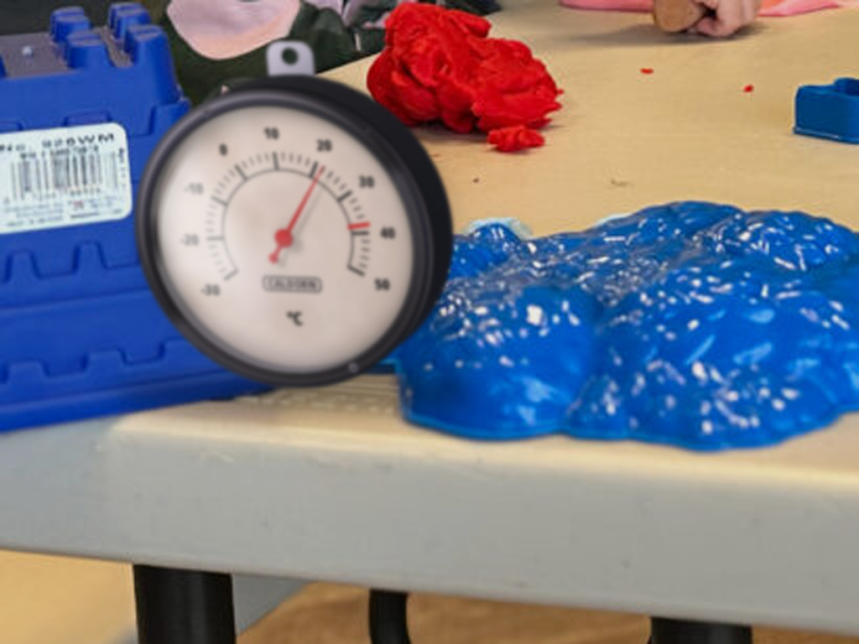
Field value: °C 22
